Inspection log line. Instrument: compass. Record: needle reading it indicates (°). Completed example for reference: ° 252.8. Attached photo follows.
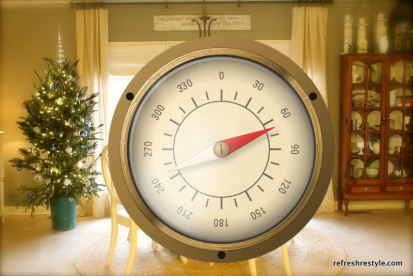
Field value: ° 67.5
